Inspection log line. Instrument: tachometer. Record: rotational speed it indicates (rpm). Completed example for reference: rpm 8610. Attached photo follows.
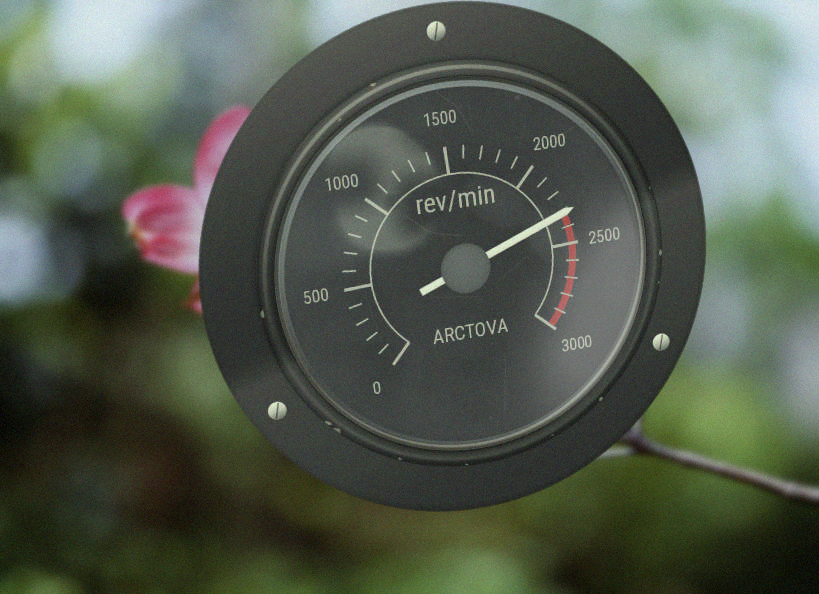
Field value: rpm 2300
